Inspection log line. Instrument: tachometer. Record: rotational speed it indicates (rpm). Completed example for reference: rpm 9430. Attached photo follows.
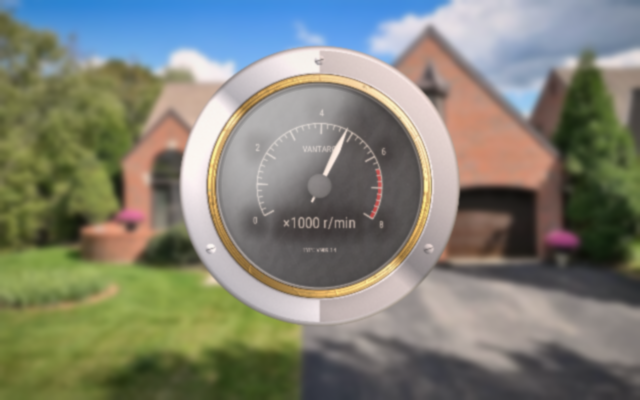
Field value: rpm 4800
